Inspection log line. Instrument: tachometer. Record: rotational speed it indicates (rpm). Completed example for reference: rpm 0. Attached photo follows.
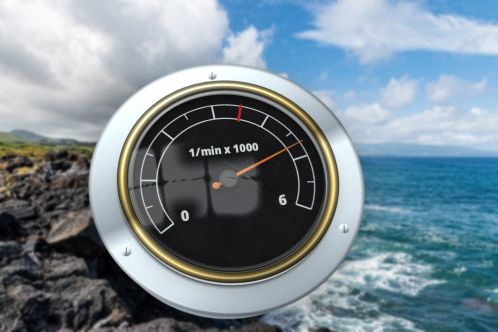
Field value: rpm 4750
